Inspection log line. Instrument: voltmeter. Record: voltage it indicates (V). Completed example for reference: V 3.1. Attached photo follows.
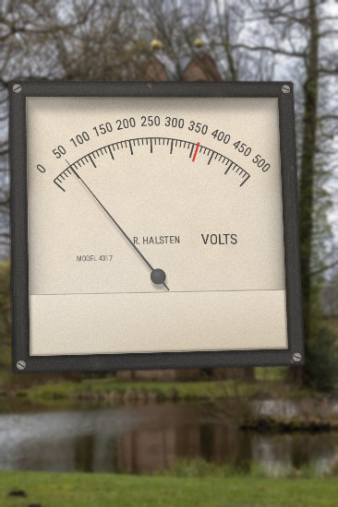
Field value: V 50
